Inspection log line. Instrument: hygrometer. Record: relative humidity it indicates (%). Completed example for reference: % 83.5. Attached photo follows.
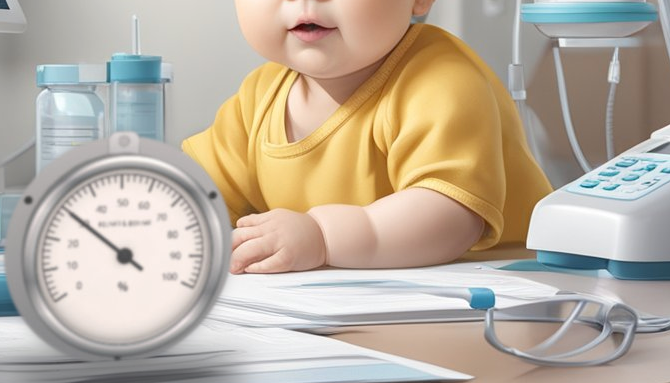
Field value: % 30
